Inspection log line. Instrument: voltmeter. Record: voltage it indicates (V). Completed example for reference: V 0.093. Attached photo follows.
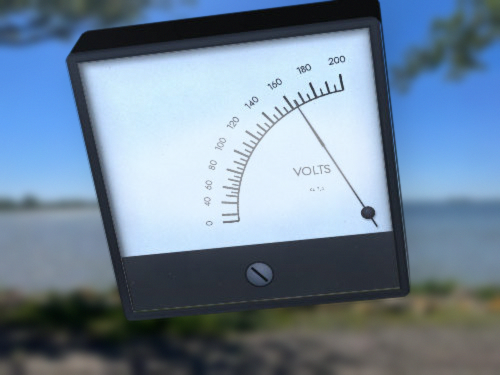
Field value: V 165
